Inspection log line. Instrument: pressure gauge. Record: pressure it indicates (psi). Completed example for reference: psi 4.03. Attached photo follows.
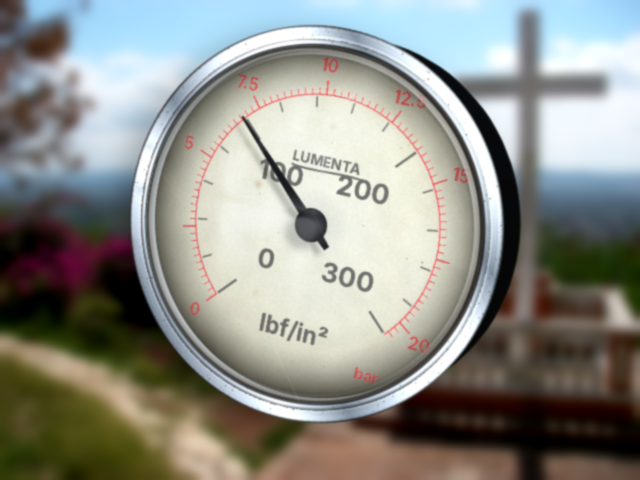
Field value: psi 100
